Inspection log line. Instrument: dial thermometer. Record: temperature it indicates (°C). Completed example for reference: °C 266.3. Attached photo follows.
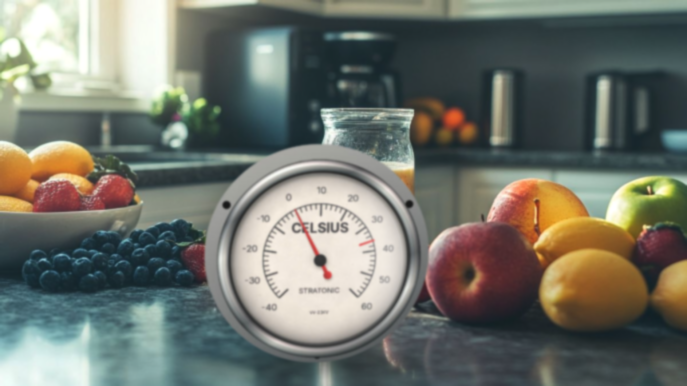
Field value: °C 0
